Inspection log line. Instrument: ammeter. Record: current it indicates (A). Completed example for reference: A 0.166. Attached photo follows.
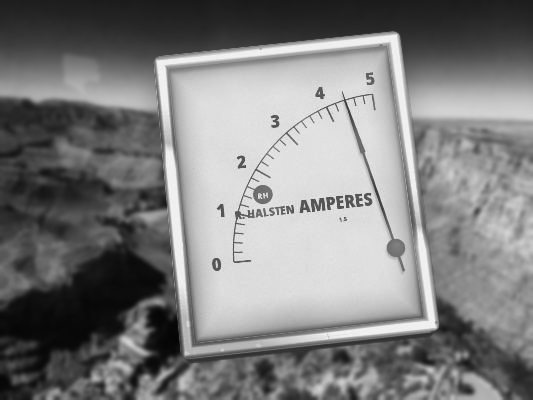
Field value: A 4.4
